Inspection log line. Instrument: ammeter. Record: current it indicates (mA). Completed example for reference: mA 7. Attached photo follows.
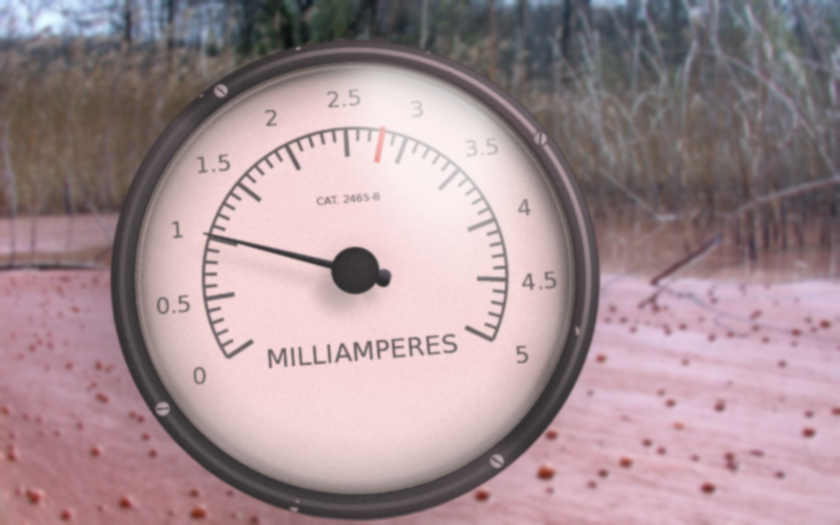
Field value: mA 1
